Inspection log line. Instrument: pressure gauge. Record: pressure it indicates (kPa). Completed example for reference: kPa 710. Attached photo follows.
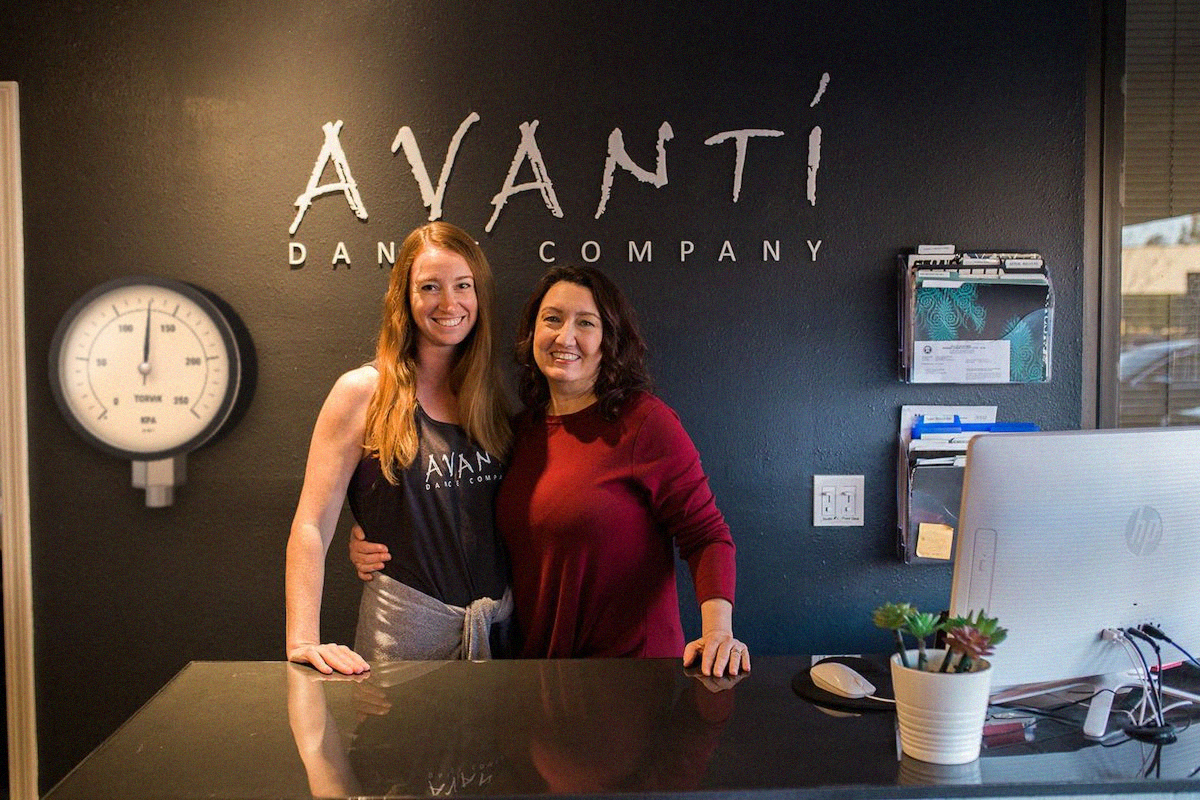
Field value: kPa 130
